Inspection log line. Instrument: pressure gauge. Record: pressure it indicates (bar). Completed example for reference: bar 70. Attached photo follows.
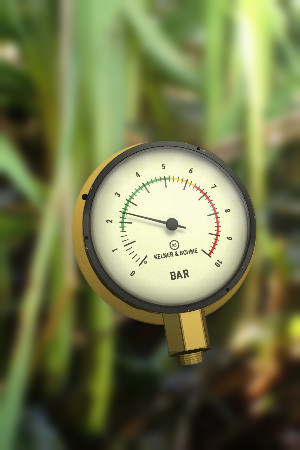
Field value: bar 2.4
